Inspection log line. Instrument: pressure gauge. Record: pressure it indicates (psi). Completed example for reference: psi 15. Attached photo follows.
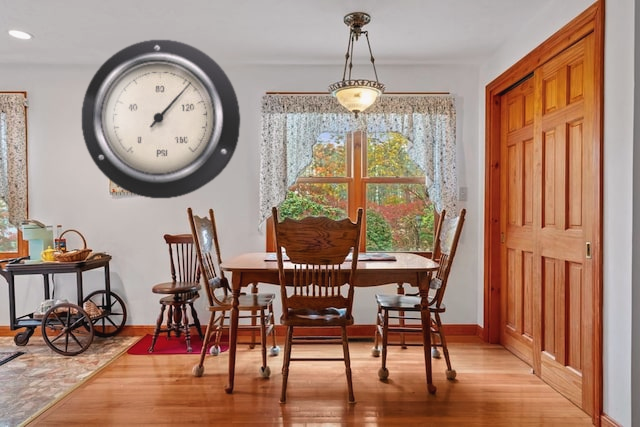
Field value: psi 105
